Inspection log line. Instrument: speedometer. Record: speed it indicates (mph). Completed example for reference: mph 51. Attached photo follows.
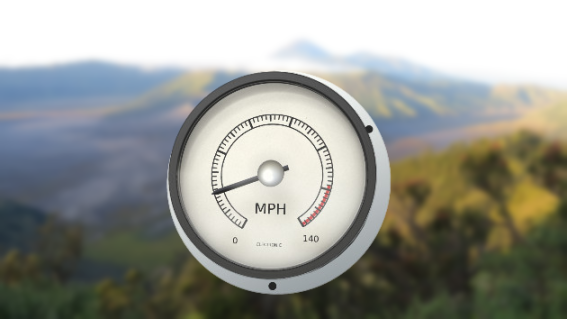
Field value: mph 20
